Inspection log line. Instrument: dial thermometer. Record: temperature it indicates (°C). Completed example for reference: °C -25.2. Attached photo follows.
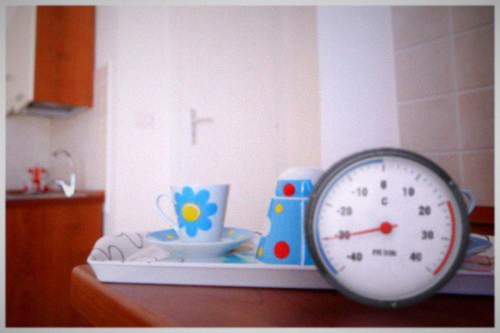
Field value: °C -30
